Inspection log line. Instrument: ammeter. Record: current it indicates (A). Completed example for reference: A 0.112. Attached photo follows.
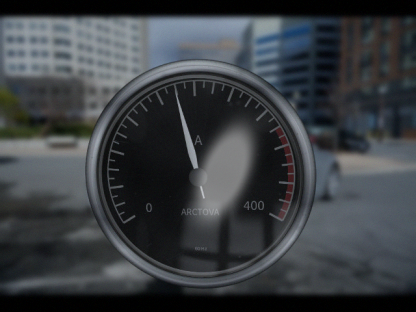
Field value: A 180
